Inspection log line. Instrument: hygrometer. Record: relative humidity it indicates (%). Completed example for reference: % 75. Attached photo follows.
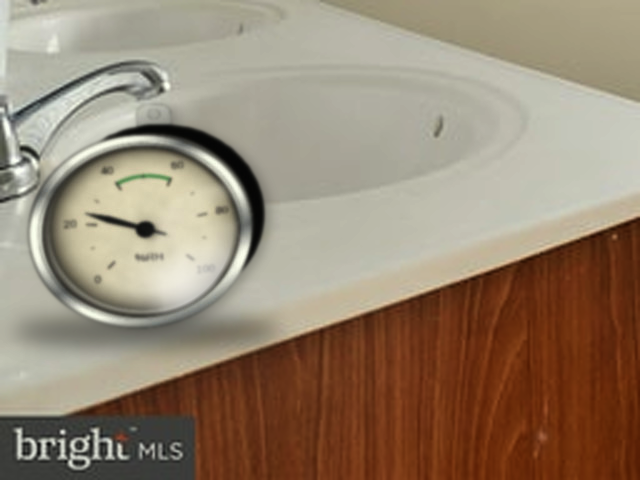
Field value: % 25
